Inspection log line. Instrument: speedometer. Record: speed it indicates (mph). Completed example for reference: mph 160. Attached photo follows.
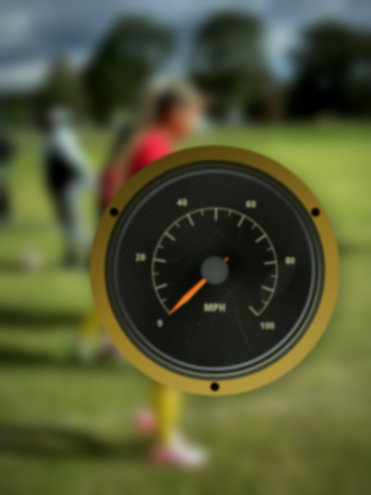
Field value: mph 0
